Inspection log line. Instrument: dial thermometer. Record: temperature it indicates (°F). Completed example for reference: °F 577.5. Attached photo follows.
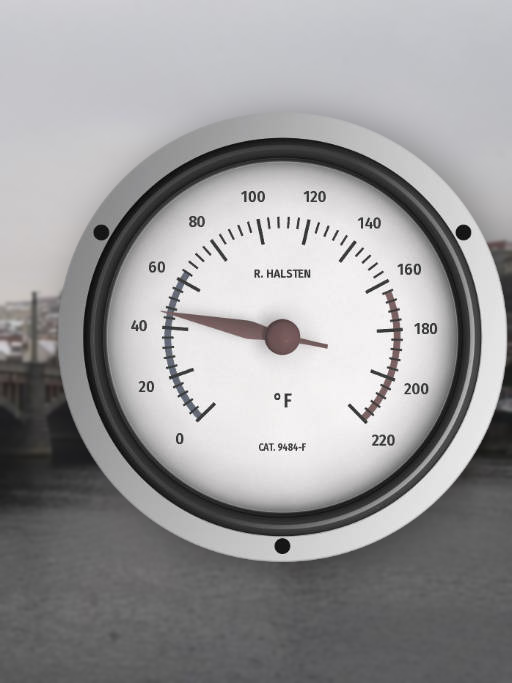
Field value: °F 46
